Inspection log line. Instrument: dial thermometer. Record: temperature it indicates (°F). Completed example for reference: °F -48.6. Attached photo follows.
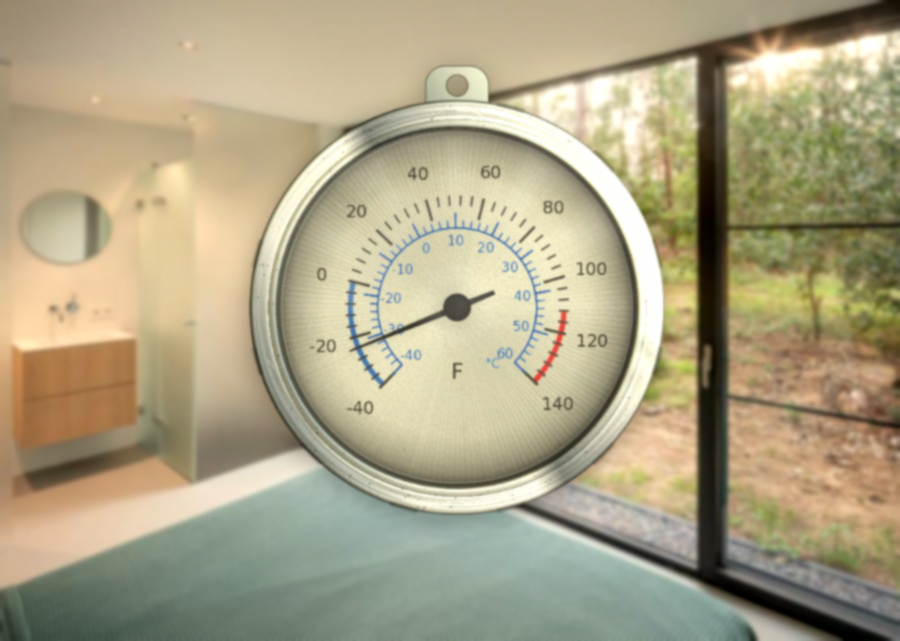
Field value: °F -24
